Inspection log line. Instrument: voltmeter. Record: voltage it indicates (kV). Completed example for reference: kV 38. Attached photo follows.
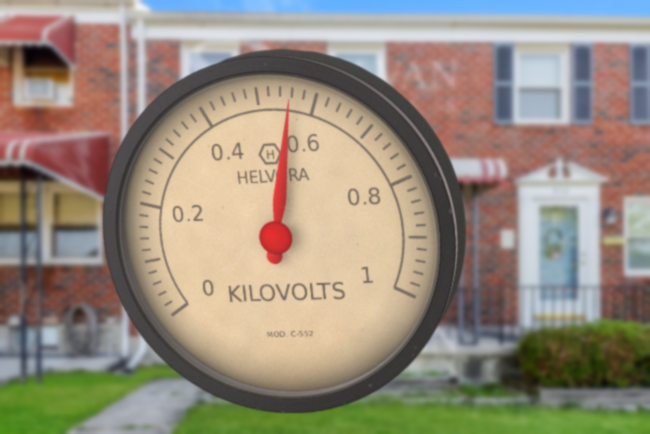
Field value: kV 0.56
